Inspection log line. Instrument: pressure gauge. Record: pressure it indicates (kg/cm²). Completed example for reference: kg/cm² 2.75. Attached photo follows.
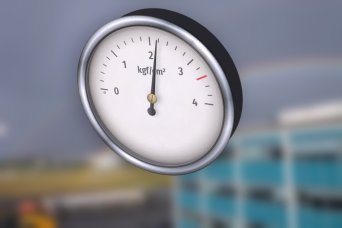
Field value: kg/cm² 2.2
